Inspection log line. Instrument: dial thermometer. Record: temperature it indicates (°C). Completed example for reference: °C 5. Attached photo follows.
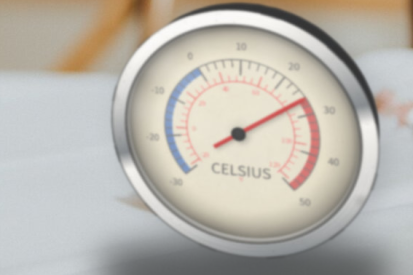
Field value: °C 26
